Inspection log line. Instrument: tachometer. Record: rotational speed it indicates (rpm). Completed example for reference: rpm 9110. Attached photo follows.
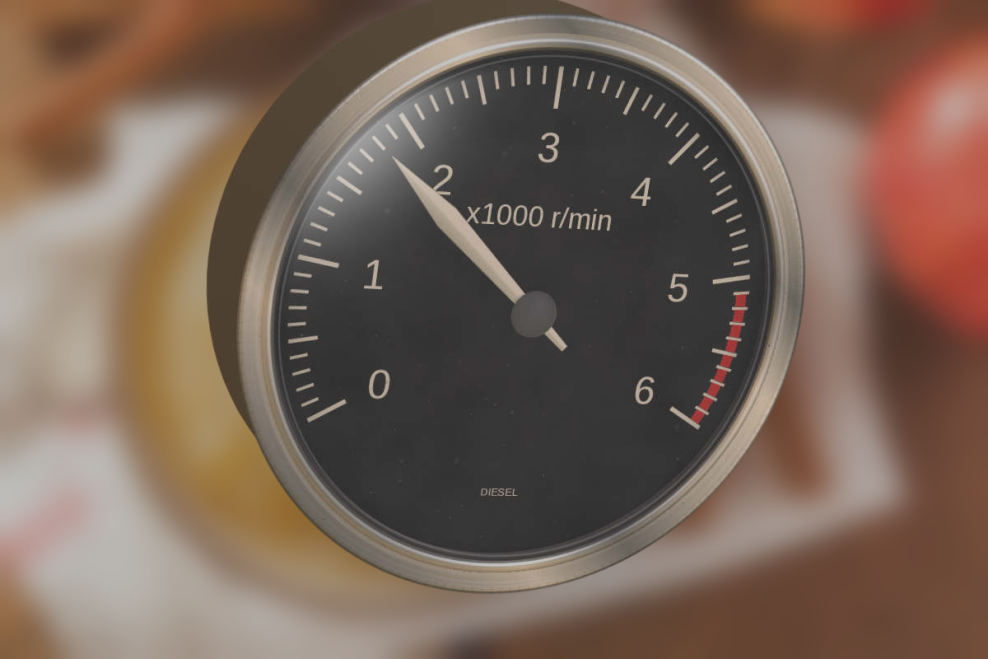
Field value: rpm 1800
